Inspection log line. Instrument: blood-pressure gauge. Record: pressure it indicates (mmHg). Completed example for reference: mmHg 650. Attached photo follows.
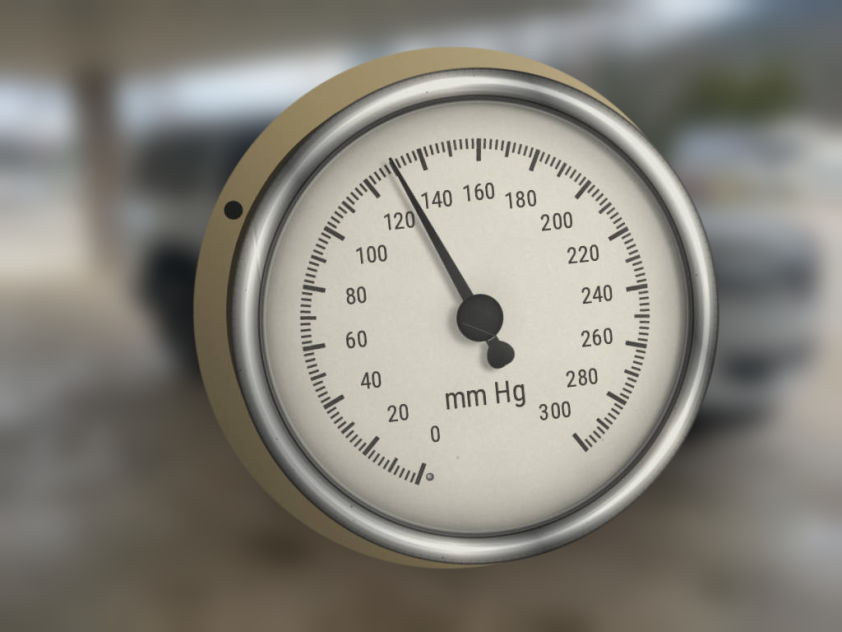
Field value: mmHg 130
